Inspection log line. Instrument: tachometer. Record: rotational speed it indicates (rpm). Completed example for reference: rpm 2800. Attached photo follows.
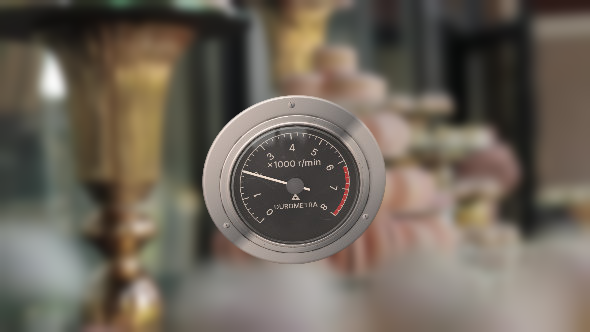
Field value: rpm 2000
